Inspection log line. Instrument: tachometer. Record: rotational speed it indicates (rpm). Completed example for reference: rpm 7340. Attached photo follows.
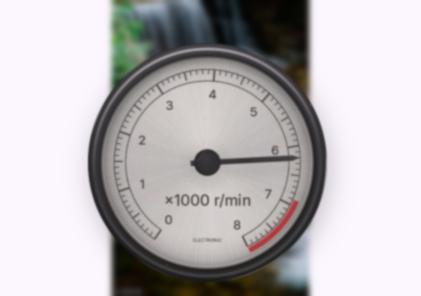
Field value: rpm 6200
